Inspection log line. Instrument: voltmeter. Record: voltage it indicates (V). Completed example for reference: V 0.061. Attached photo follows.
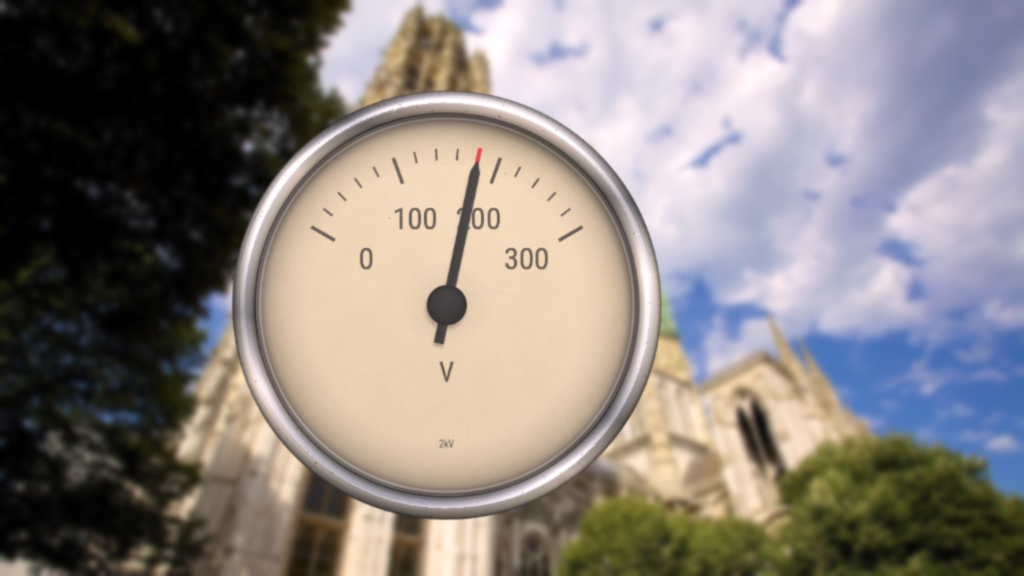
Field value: V 180
